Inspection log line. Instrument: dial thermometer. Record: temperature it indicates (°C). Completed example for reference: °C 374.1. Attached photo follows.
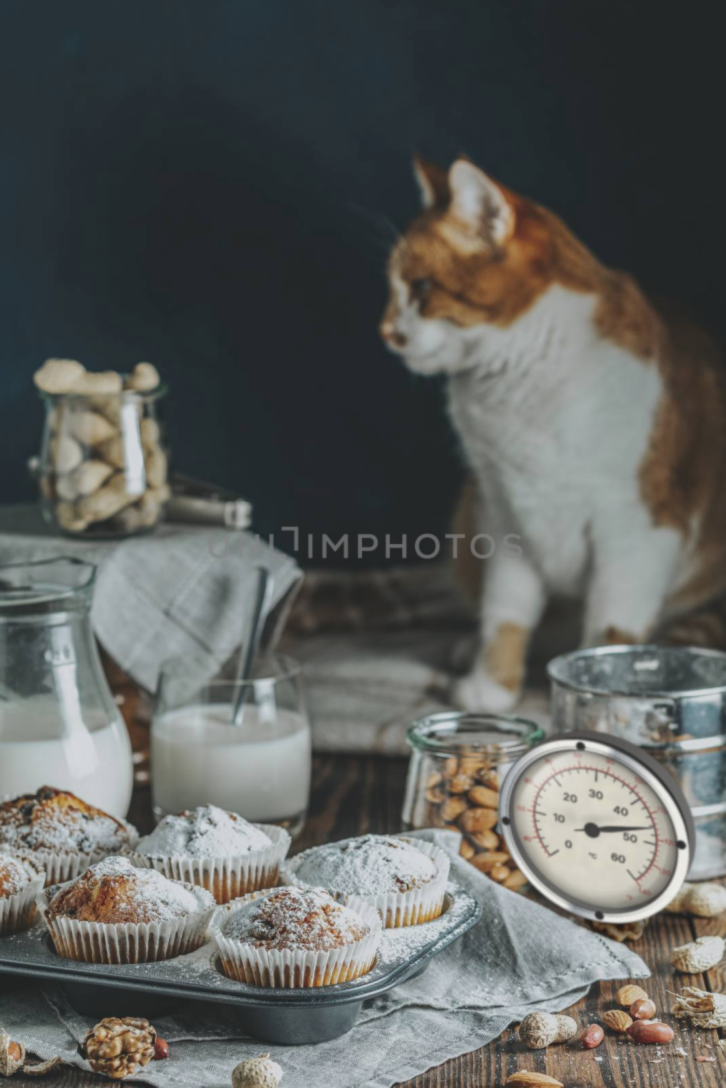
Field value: °C 46
